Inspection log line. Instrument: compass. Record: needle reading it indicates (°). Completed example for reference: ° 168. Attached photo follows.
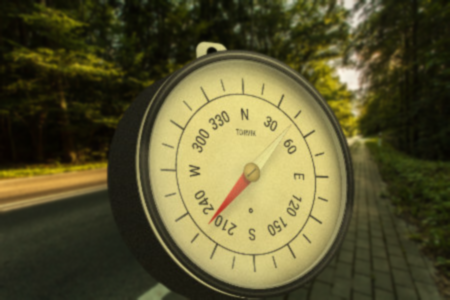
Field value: ° 225
